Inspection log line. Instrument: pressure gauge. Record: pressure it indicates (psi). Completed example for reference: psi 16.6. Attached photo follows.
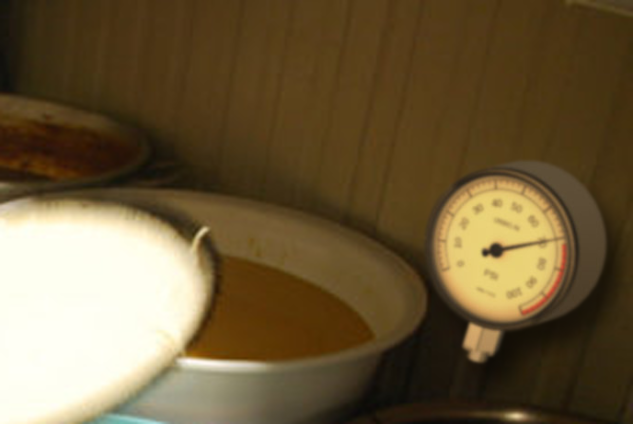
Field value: psi 70
